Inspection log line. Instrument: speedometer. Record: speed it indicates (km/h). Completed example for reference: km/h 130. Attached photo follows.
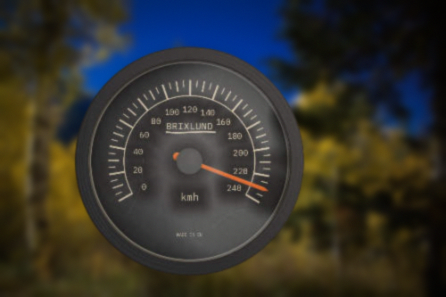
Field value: km/h 230
